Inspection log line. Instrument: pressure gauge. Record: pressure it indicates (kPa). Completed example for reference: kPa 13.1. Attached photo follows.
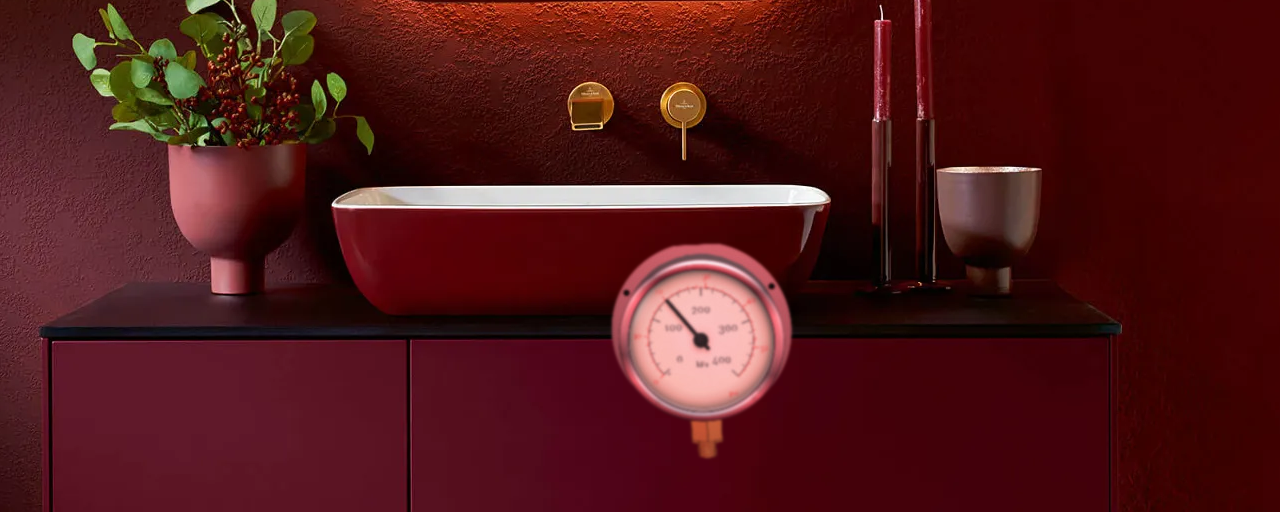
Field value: kPa 140
